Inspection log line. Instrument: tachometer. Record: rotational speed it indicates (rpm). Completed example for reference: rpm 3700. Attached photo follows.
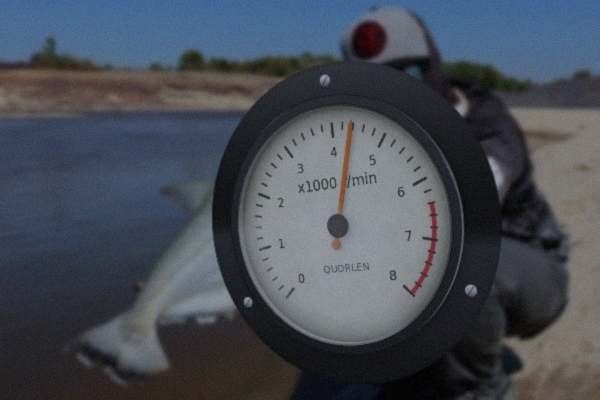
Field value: rpm 4400
